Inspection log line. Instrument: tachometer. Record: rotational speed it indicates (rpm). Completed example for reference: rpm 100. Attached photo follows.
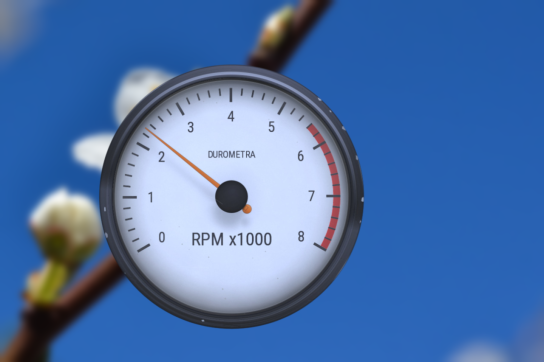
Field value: rpm 2300
